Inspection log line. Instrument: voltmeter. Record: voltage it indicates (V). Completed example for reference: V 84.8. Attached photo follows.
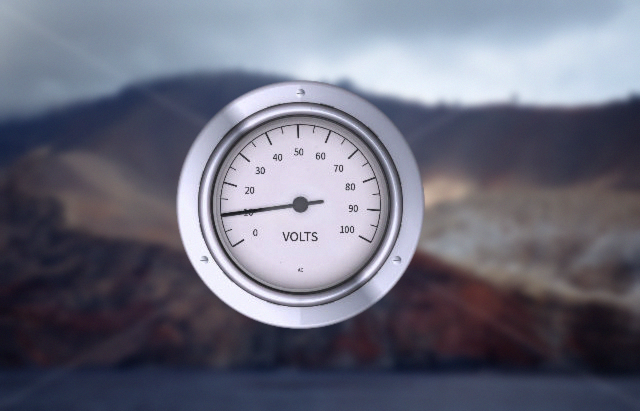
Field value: V 10
